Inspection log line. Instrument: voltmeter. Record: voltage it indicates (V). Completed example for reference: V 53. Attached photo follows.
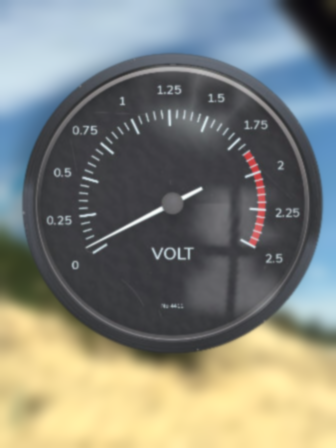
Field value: V 0.05
